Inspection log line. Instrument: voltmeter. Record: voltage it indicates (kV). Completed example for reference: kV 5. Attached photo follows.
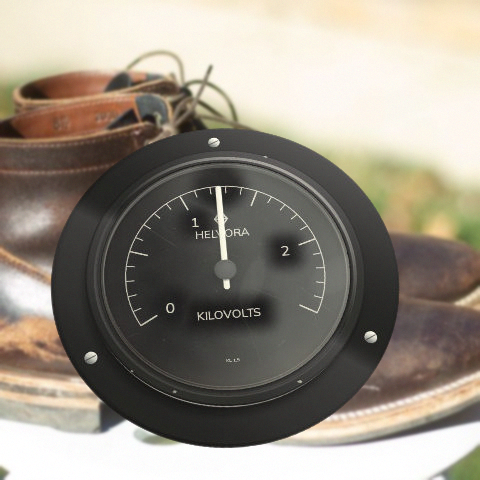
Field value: kV 1.25
